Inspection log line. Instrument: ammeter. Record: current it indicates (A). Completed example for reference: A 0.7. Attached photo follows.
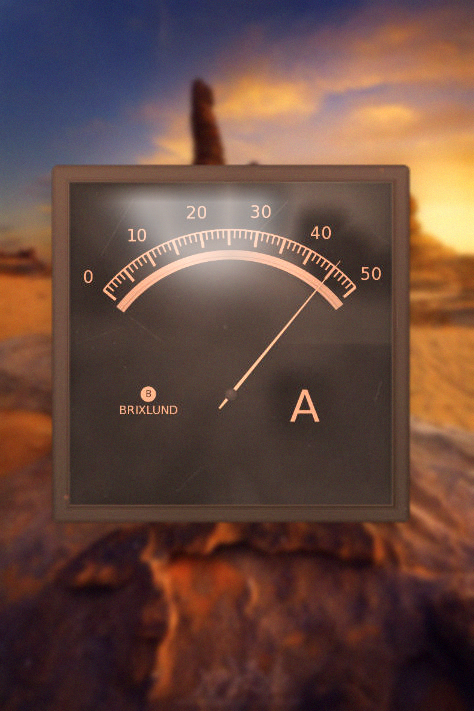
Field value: A 45
